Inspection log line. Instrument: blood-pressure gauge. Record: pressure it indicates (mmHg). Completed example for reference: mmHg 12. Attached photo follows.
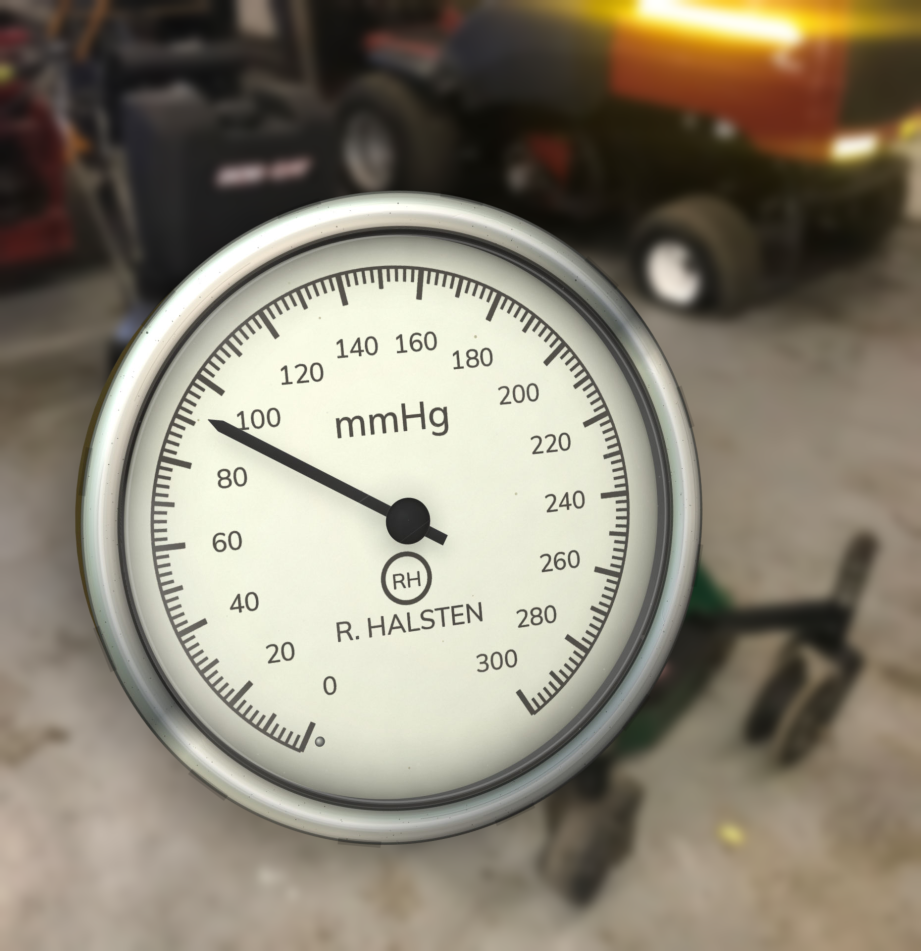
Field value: mmHg 92
